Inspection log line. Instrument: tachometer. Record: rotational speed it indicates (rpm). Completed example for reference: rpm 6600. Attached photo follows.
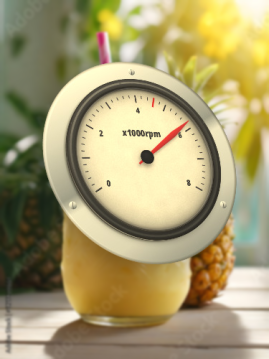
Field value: rpm 5800
